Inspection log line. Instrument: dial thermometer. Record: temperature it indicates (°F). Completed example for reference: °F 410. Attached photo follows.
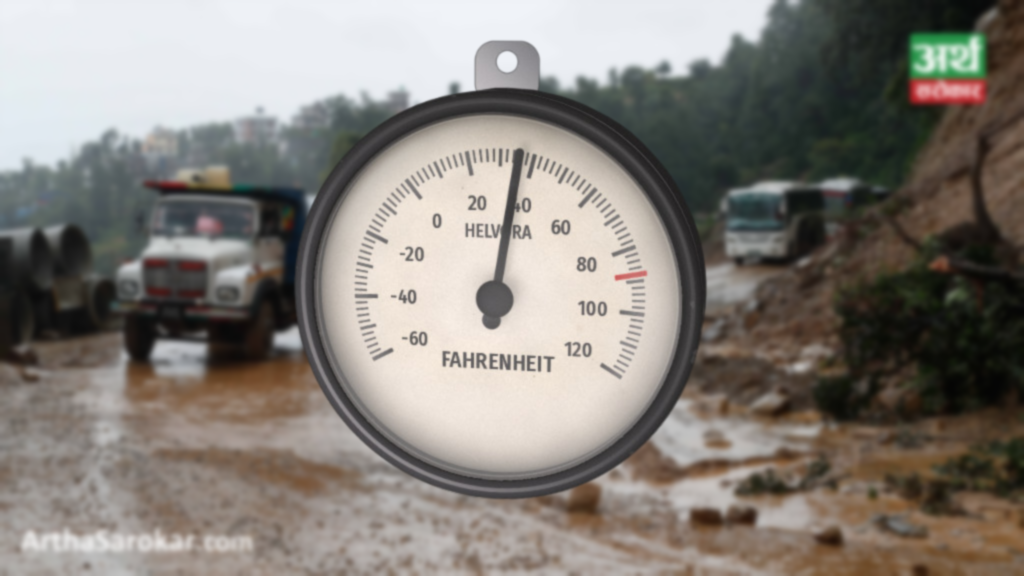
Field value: °F 36
